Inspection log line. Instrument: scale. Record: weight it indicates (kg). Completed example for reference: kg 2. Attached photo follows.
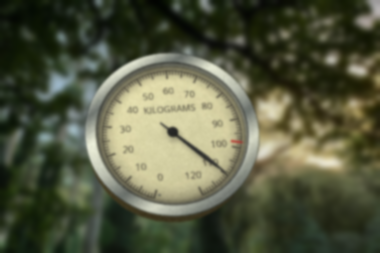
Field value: kg 110
